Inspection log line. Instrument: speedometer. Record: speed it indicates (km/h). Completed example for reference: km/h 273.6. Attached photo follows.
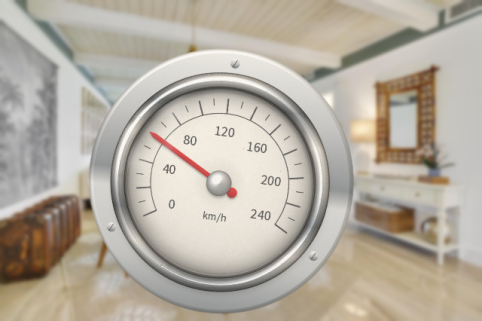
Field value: km/h 60
